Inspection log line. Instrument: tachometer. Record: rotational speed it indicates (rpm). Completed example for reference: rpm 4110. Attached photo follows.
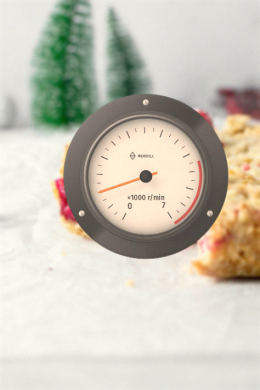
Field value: rpm 1000
